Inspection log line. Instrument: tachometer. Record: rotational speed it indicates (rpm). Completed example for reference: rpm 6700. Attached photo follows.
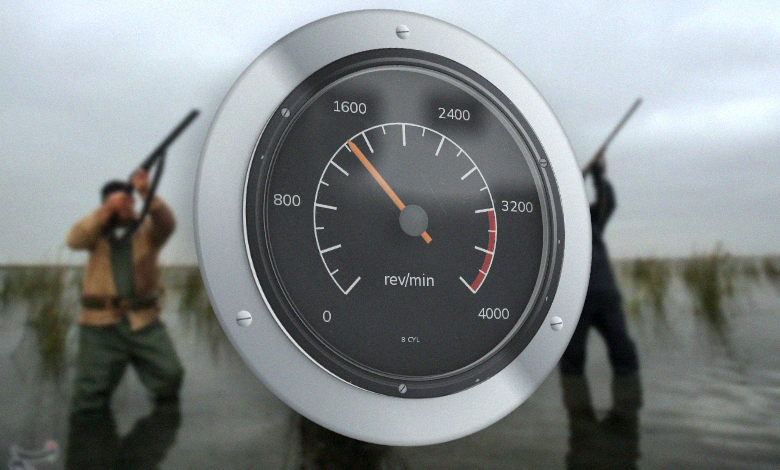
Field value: rpm 1400
